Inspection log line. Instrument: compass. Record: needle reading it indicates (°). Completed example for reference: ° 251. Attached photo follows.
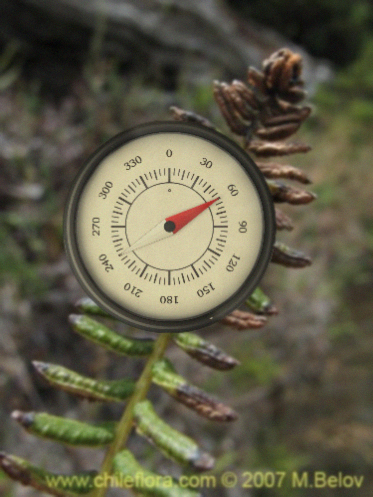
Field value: ° 60
